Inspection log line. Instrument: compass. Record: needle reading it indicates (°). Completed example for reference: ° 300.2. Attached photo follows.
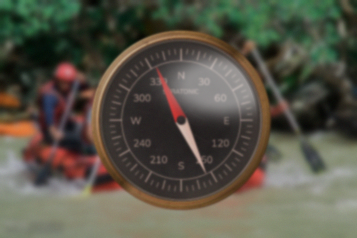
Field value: ° 335
